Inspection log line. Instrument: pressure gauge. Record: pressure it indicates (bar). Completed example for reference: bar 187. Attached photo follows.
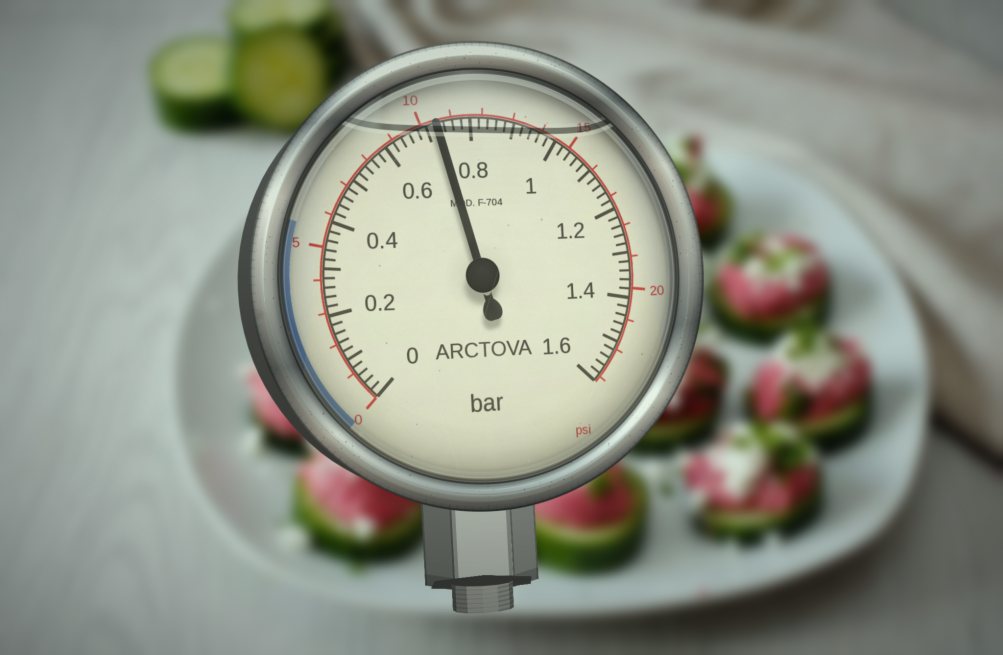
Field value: bar 0.72
